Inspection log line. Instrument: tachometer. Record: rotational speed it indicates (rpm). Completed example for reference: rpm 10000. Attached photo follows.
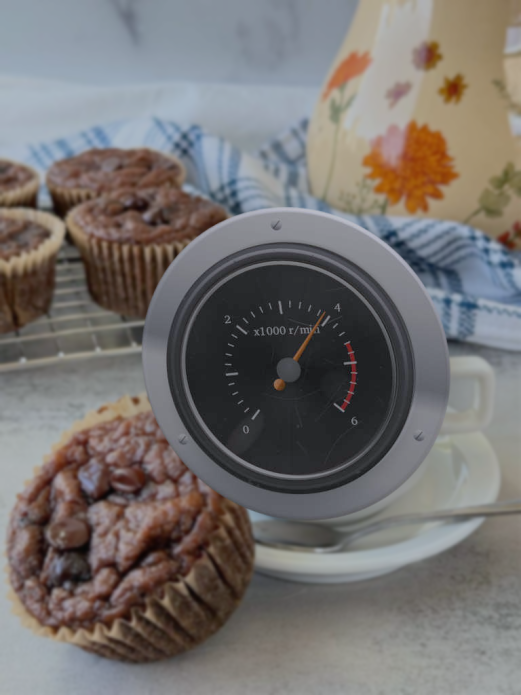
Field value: rpm 3900
